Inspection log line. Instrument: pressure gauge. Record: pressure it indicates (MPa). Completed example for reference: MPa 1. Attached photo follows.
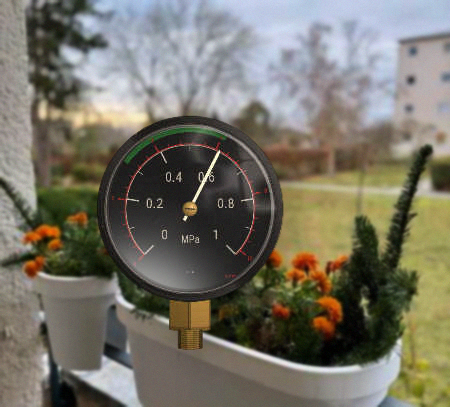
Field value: MPa 0.6
